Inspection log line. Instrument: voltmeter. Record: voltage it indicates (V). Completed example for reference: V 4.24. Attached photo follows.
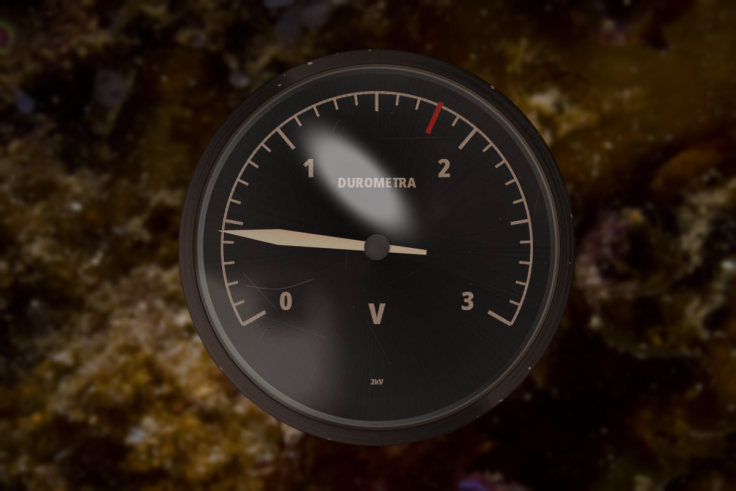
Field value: V 0.45
